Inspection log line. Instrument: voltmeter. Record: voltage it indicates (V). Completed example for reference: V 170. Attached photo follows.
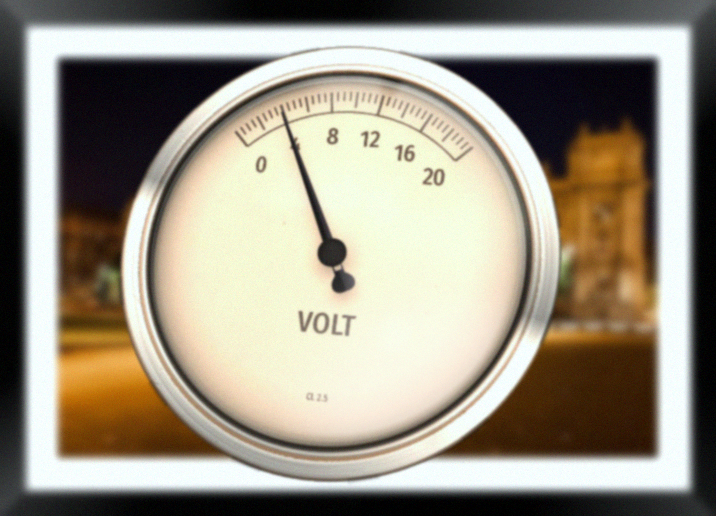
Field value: V 4
